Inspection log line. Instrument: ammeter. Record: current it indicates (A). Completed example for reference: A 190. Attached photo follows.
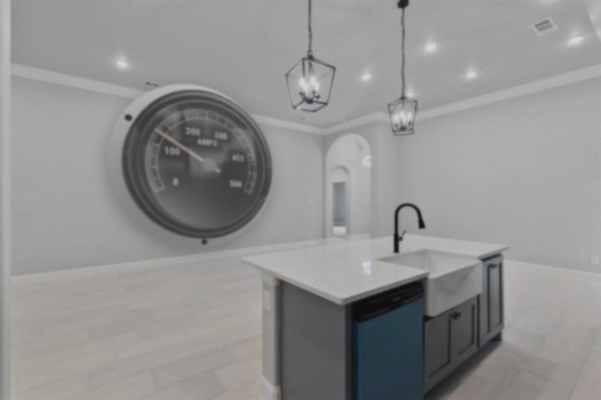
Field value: A 125
